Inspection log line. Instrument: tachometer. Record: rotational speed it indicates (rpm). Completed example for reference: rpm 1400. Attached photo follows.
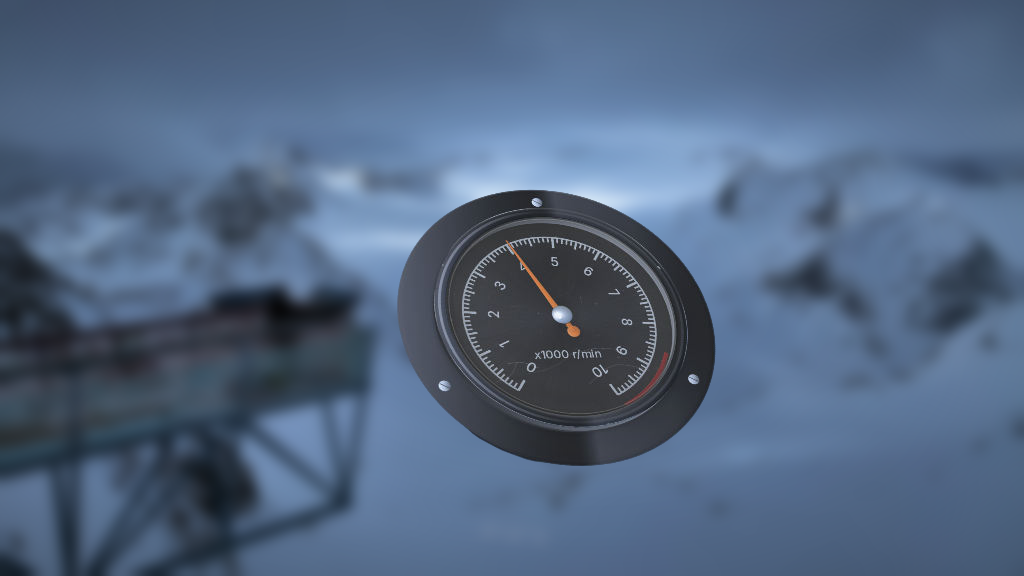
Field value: rpm 4000
